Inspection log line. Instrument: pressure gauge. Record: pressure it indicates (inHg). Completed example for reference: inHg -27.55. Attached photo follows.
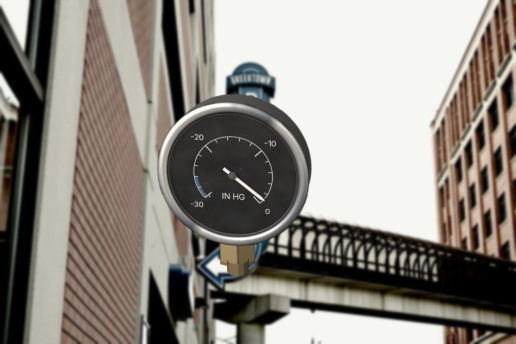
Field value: inHg -1
